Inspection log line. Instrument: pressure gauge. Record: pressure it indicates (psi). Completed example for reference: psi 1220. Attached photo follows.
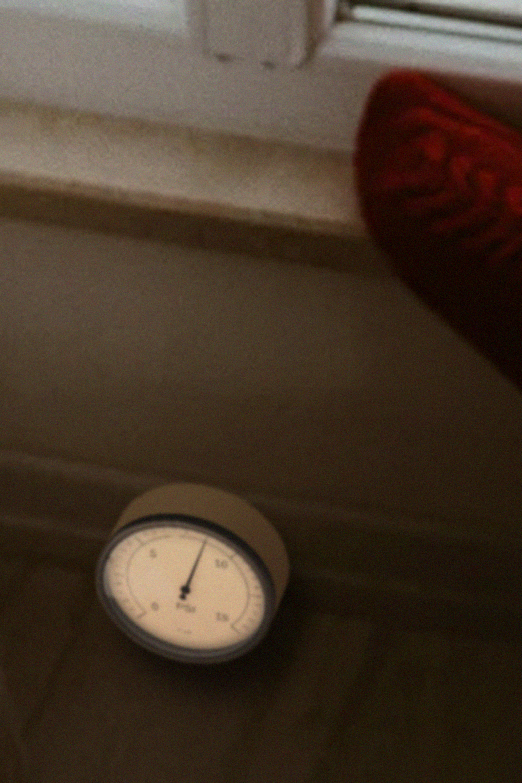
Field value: psi 8.5
